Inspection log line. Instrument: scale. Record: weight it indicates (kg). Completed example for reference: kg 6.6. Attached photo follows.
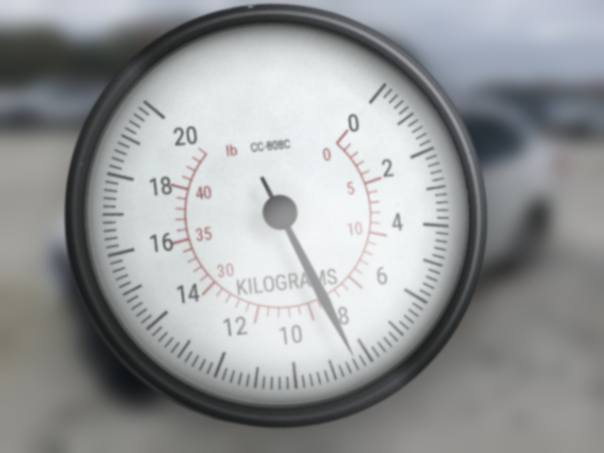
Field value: kg 8.4
